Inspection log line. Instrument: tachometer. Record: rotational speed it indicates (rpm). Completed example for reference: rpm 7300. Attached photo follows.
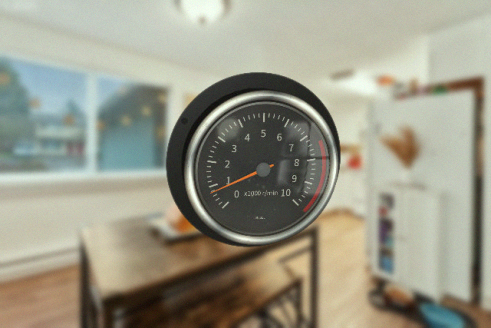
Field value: rpm 800
